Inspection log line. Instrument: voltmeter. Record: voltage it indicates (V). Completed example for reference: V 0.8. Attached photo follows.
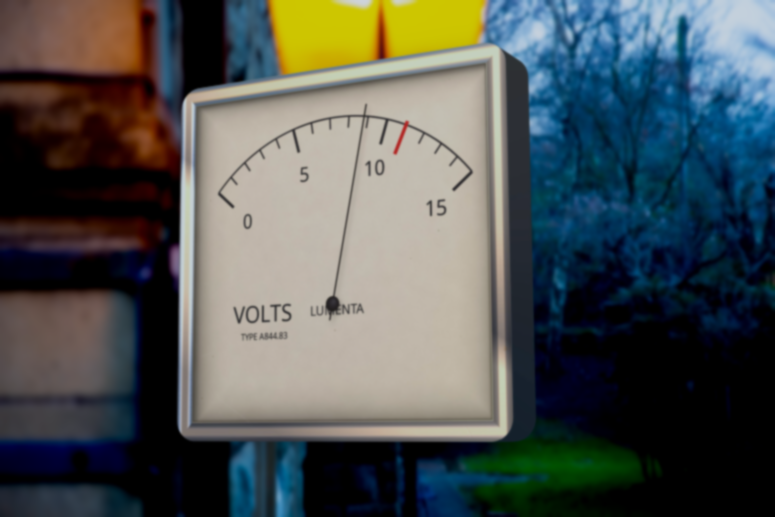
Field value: V 9
